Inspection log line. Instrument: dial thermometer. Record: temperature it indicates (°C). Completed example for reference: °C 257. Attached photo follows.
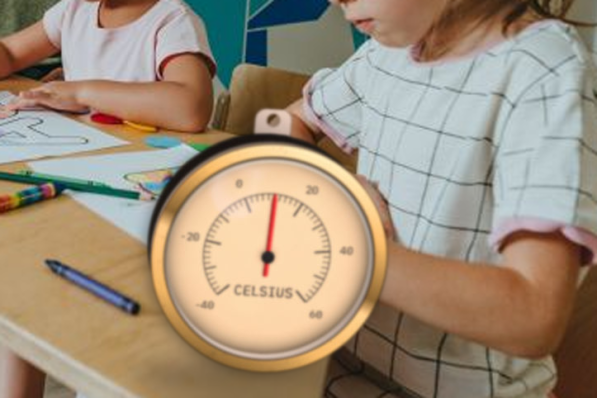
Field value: °C 10
